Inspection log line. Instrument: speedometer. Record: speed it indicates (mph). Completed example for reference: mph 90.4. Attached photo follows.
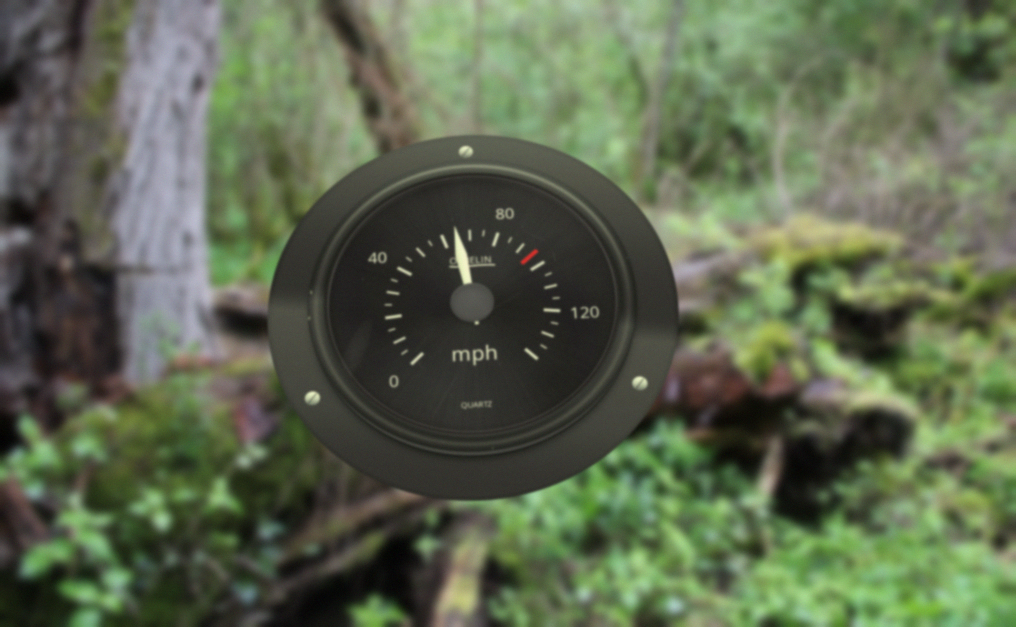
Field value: mph 65
